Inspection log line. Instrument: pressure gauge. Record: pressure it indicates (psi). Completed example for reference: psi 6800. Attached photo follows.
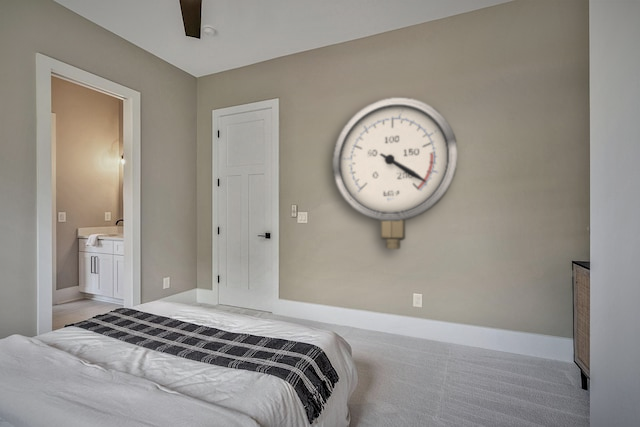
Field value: psi 190
